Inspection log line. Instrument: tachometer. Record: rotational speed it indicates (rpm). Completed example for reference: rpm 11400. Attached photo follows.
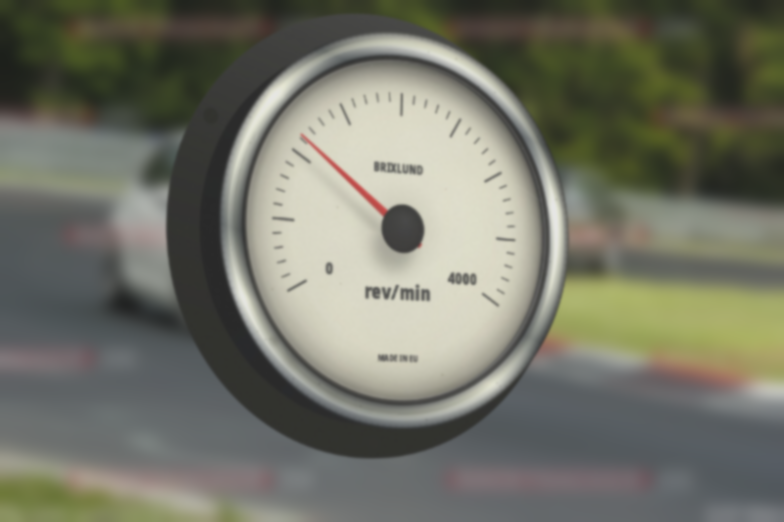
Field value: rpm 1100
